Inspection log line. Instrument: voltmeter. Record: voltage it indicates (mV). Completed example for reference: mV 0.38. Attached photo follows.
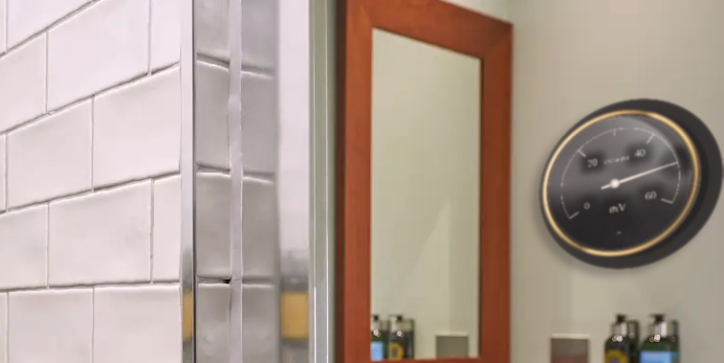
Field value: mV 50
